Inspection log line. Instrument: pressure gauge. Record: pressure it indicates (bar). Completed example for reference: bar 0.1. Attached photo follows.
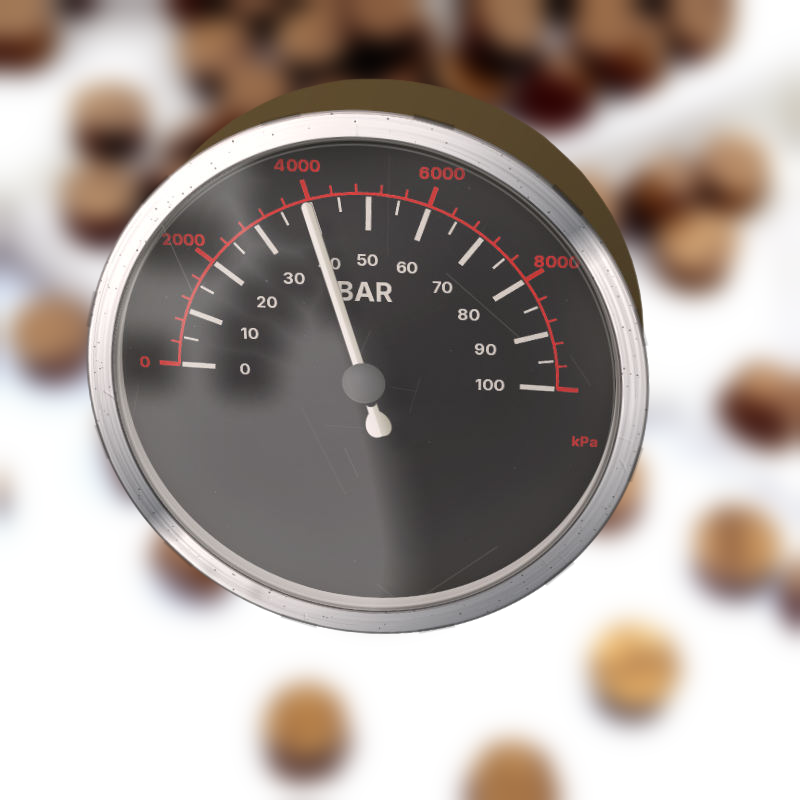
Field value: bar 40
